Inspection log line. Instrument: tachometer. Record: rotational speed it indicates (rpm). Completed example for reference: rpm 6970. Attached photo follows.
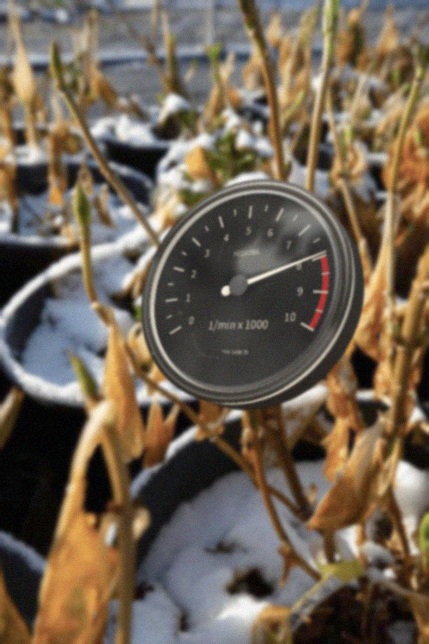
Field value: rpm 8000
